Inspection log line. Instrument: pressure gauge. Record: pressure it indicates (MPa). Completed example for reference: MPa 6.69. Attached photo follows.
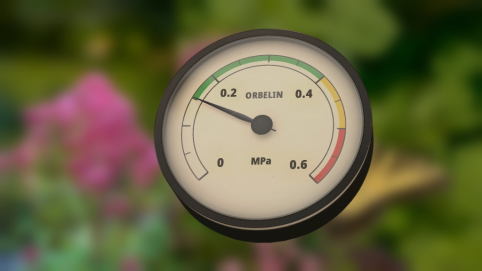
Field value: MPa 0.15
